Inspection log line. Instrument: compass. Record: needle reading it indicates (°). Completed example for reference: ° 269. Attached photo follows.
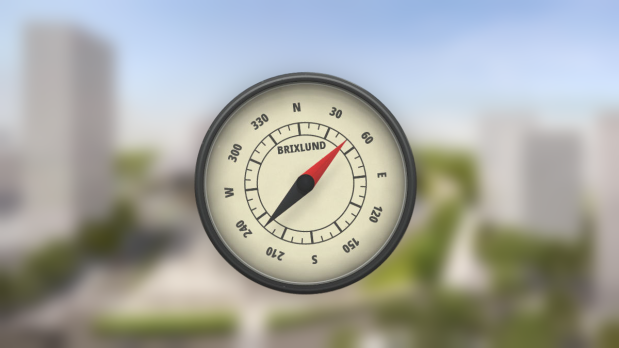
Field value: ° 50
